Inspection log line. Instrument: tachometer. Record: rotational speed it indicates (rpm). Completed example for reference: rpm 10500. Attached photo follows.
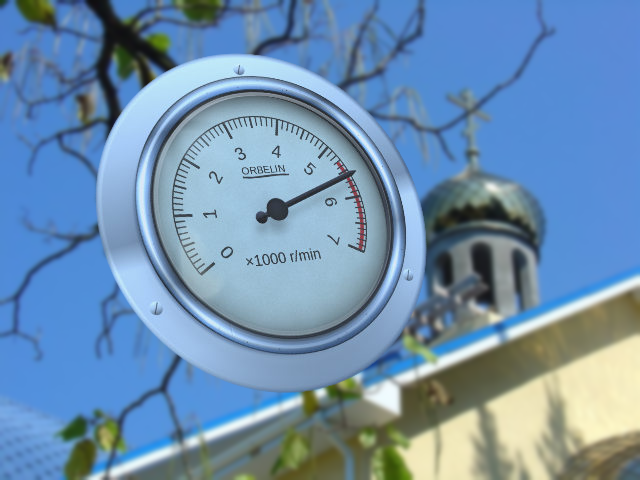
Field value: rpm 5600
